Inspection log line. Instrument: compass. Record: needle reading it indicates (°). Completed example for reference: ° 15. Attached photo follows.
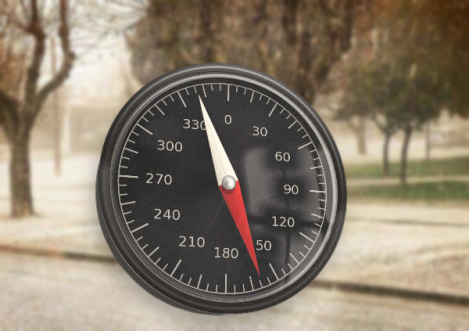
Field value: ° 160
